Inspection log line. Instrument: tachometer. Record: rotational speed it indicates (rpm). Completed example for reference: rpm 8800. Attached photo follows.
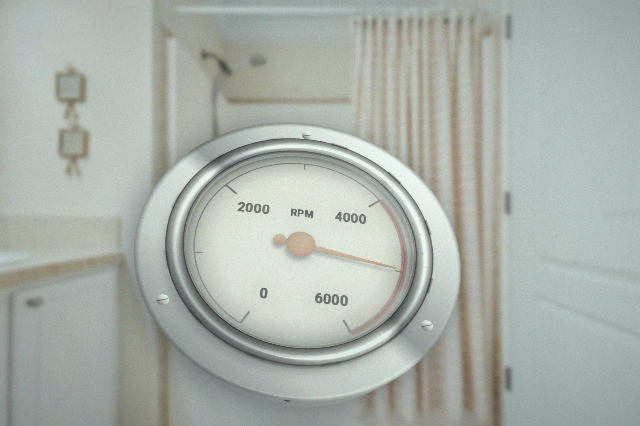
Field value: rpm 5000
